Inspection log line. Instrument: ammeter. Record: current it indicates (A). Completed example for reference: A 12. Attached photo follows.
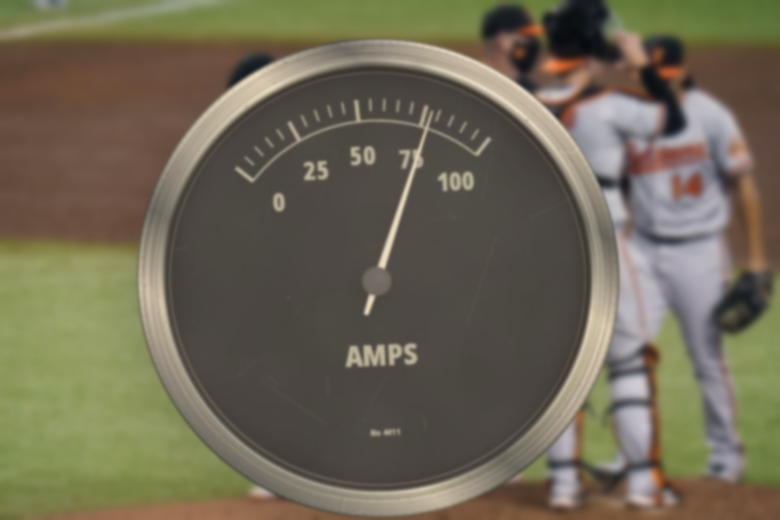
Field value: A 77.5
